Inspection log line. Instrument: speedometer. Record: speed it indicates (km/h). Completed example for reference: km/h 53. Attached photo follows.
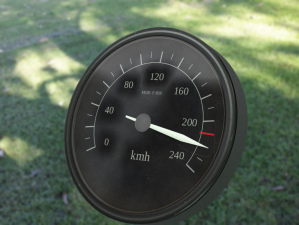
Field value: km/h 220
